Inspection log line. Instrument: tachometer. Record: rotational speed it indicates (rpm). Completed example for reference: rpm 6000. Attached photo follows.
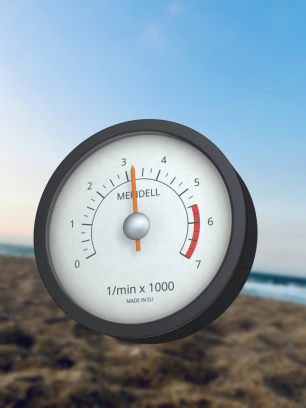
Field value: rpm 3250
